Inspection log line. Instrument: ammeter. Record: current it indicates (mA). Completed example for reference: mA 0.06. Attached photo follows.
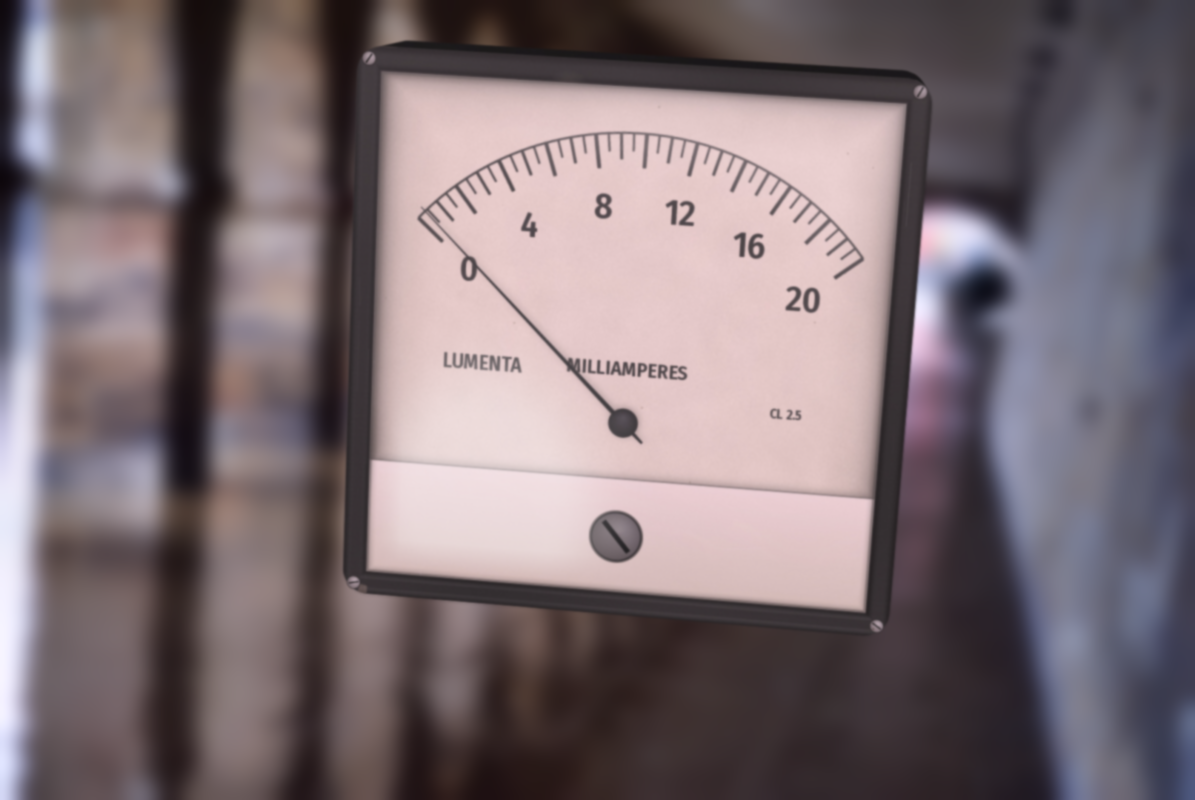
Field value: mA 0.5
